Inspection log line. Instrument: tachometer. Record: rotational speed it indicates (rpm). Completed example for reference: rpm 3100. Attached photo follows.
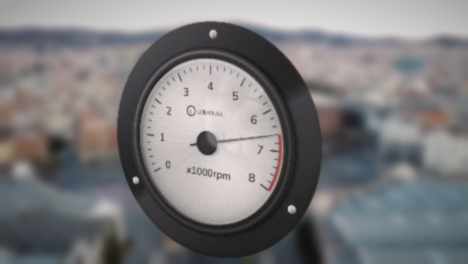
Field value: rpm 6600
